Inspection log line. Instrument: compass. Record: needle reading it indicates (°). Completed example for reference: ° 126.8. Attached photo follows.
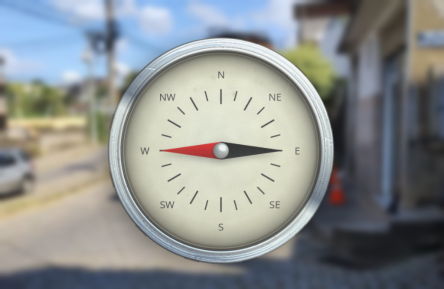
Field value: ° 270
